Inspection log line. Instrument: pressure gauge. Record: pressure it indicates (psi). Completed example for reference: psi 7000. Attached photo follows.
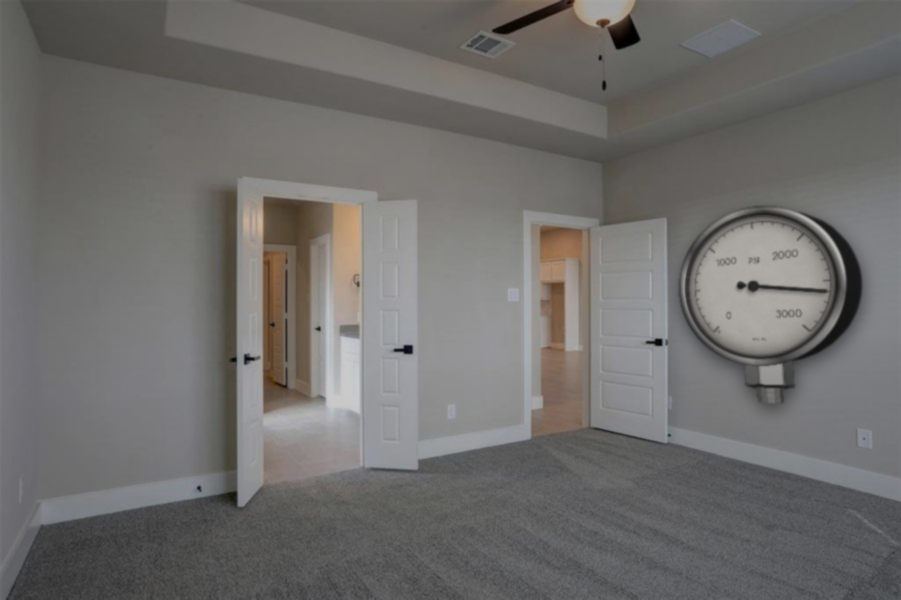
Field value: psi 2600
